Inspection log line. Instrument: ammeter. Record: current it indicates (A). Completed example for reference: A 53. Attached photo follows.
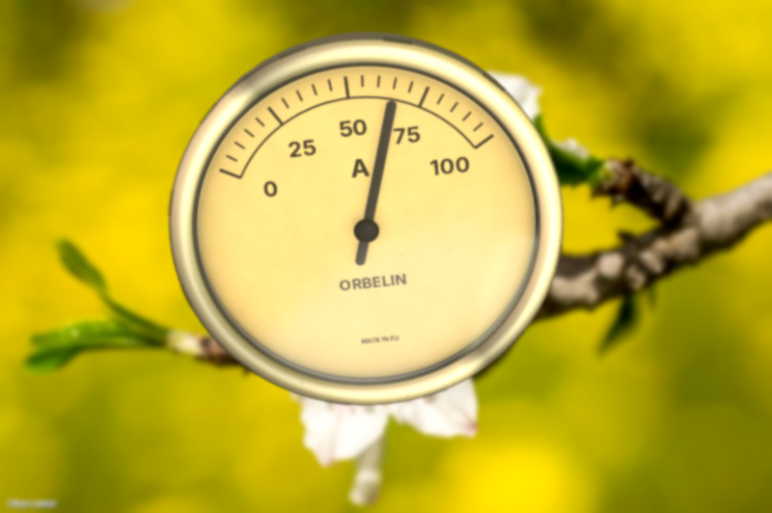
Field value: A 65
